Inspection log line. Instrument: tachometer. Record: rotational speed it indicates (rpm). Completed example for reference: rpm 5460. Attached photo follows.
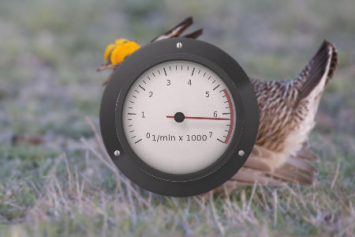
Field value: rpm 6200
